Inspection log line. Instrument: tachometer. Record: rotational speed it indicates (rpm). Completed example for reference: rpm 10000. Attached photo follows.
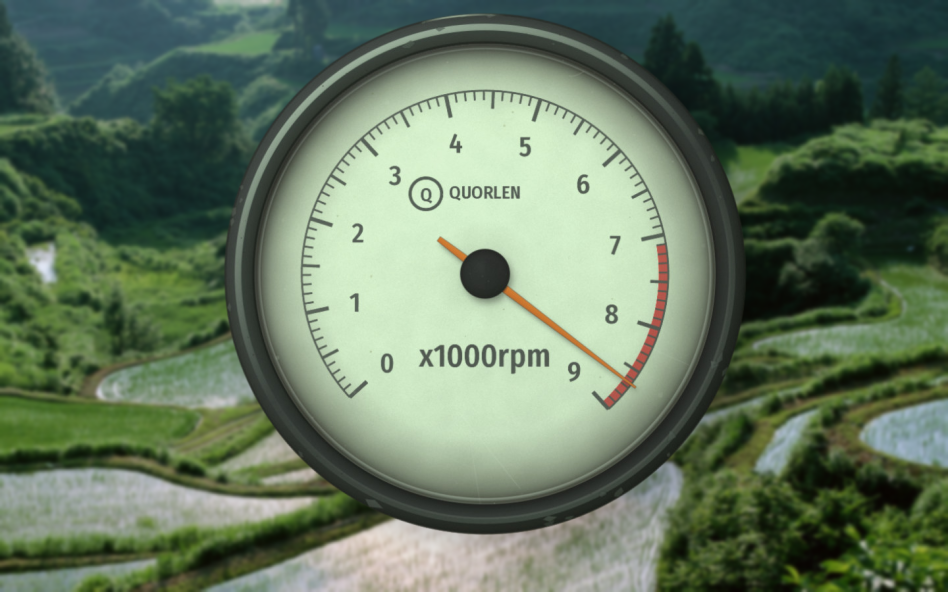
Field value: rpm 8650
